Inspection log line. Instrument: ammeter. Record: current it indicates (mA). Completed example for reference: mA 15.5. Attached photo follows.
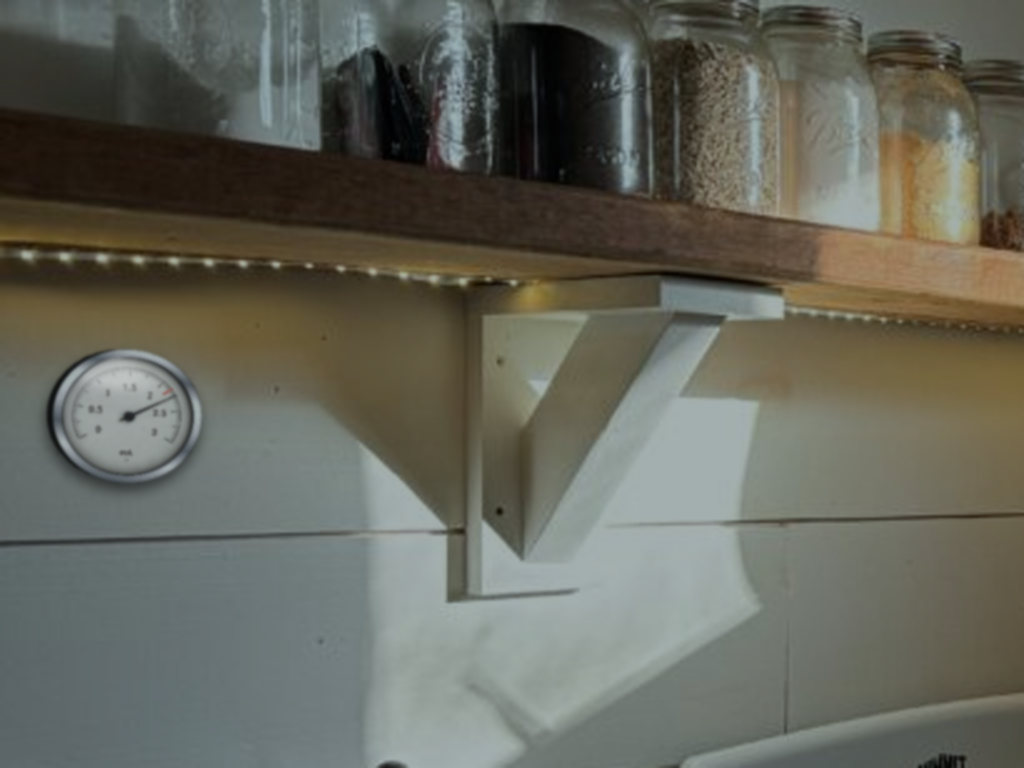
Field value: mA 2.25
